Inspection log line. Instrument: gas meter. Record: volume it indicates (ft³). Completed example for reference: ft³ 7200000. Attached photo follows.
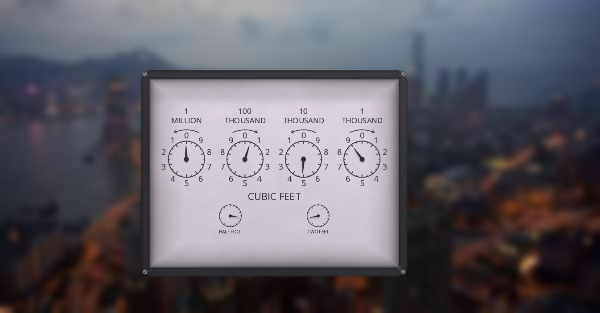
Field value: ft³ 4900
